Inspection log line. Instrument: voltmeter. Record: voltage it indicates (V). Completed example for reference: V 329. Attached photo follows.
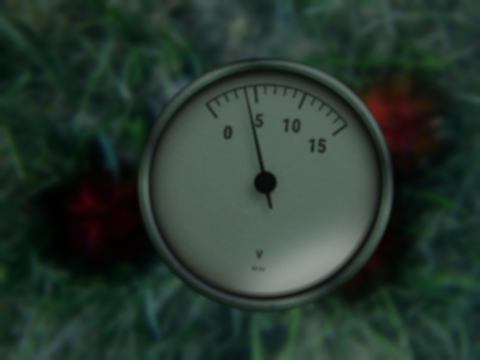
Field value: V 4
